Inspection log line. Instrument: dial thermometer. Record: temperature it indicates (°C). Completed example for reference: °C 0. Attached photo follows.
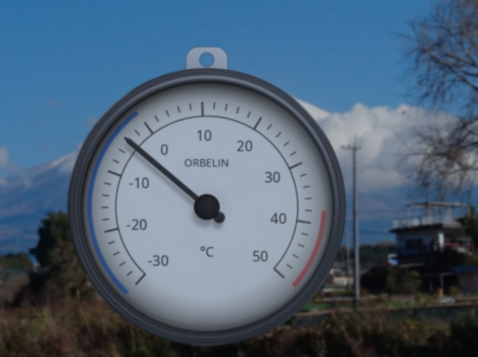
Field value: °C -4
